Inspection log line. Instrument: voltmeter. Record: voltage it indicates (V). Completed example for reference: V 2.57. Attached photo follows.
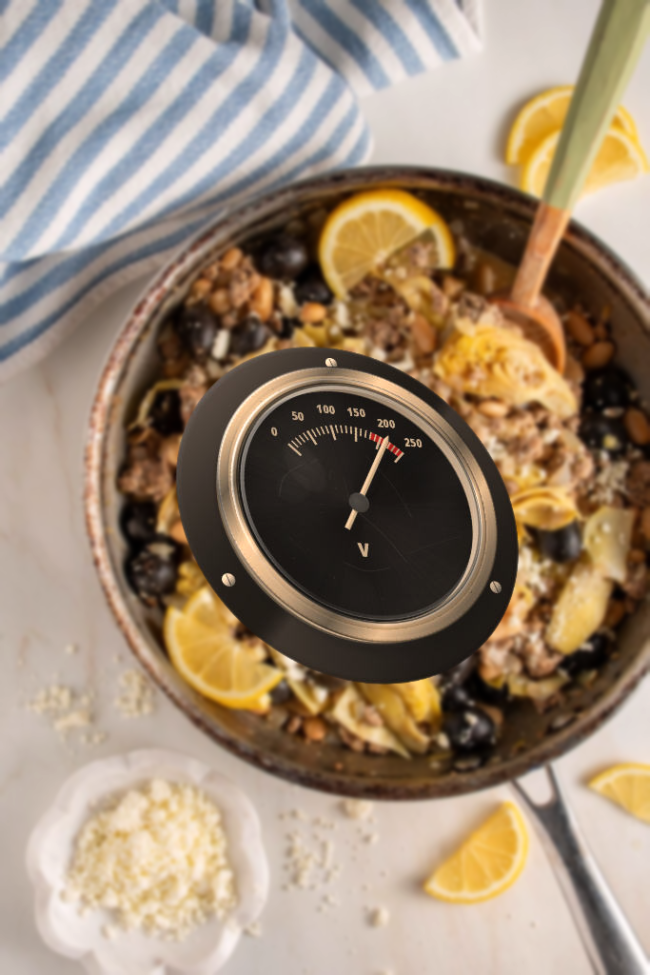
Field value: V 210
